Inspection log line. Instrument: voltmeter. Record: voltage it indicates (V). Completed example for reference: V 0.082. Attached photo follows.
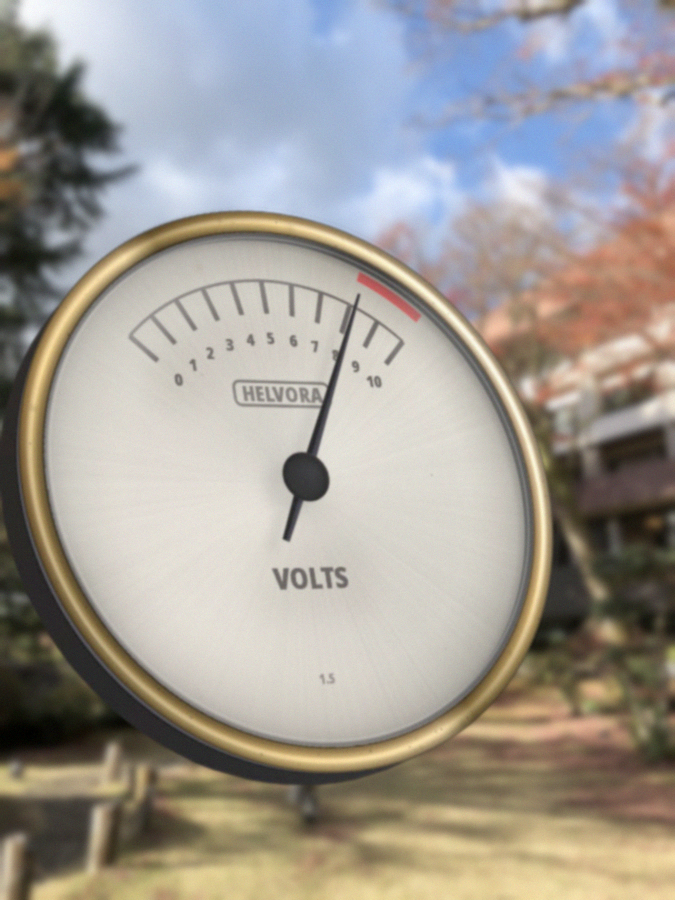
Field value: V 8
